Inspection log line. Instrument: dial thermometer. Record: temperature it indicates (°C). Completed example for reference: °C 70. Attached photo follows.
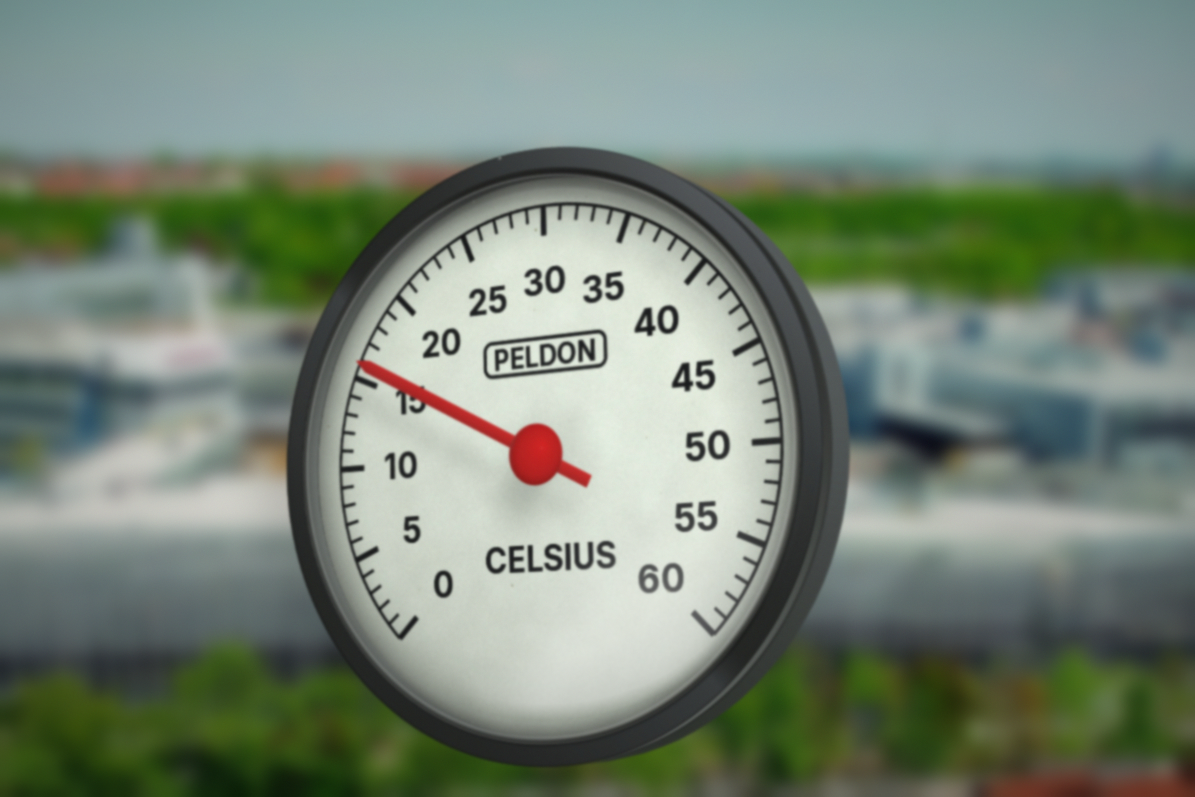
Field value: °C 16
